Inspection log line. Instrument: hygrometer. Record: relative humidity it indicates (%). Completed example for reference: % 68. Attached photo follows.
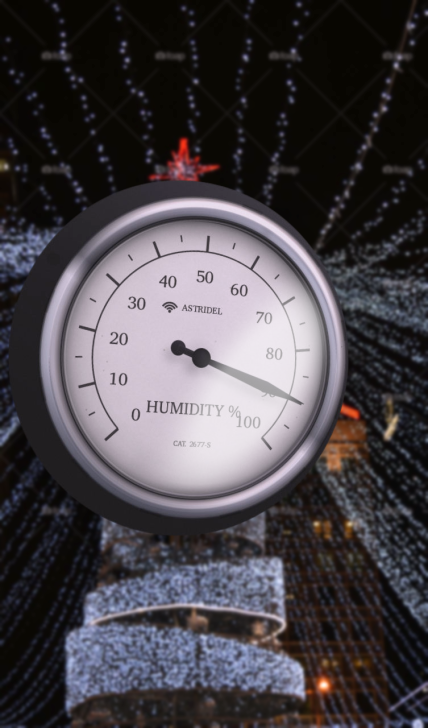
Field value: % 90
